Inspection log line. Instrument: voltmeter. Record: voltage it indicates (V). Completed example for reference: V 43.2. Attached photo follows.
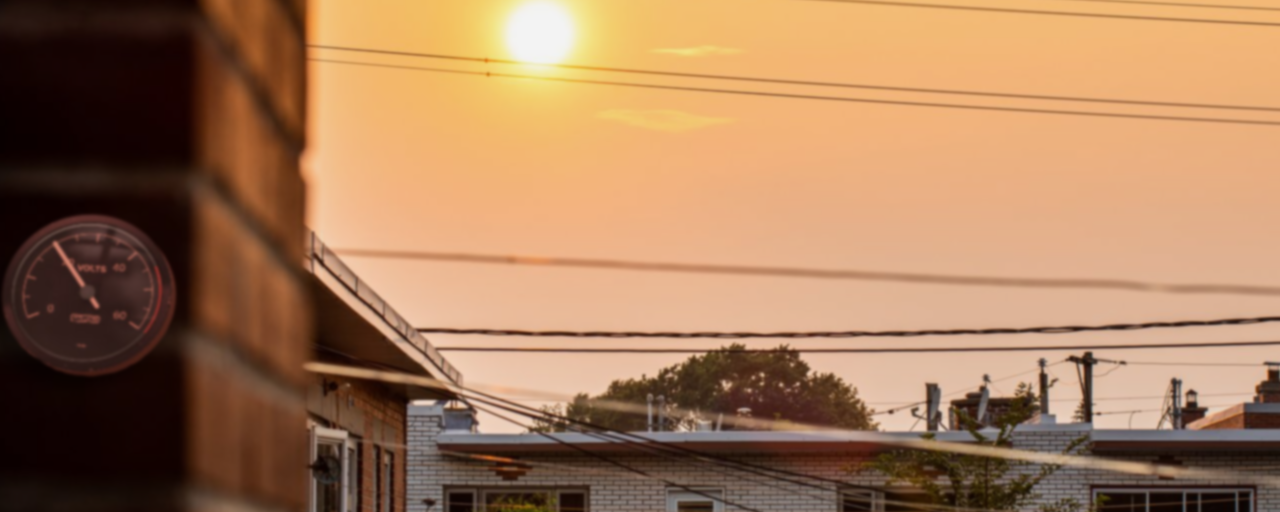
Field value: V 20
